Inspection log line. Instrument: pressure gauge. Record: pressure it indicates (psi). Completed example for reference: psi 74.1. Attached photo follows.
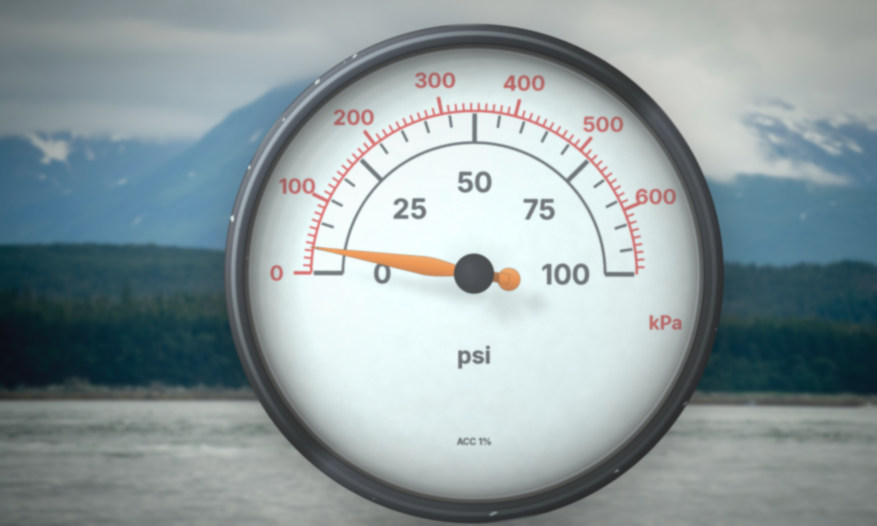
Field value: psi 5
